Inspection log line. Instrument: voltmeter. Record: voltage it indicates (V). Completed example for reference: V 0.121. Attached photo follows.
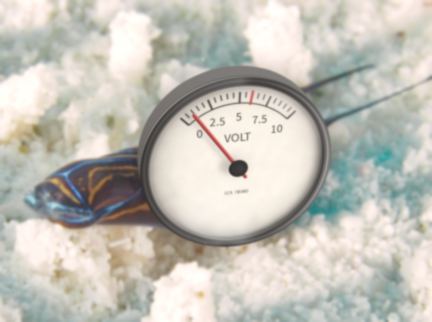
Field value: V 1
